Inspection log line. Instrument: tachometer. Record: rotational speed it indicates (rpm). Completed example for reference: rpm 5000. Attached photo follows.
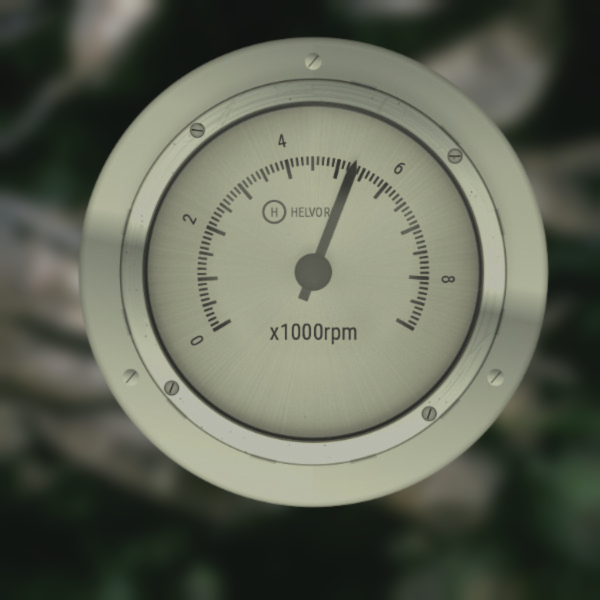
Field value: rpm 5300
